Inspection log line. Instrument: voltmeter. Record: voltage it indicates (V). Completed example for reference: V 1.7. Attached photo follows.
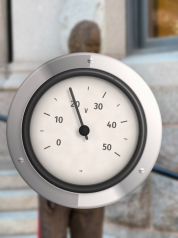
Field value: V 20
